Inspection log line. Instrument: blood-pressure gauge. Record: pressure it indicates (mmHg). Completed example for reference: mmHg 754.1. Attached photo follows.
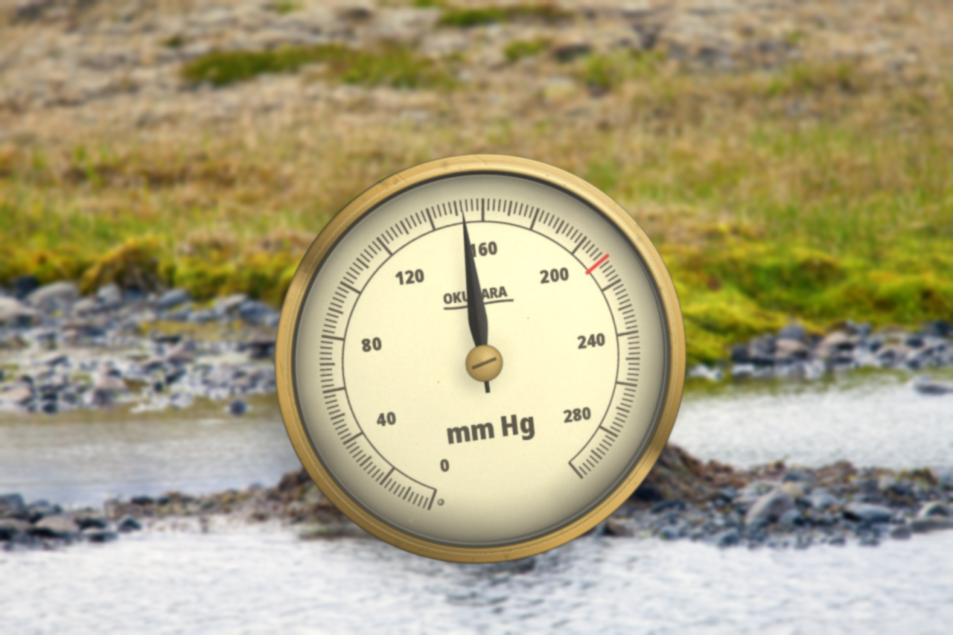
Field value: mmHg 152
